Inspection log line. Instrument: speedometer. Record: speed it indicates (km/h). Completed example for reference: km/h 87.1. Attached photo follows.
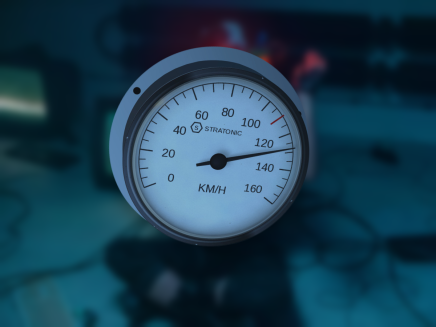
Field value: km/h 127.5
